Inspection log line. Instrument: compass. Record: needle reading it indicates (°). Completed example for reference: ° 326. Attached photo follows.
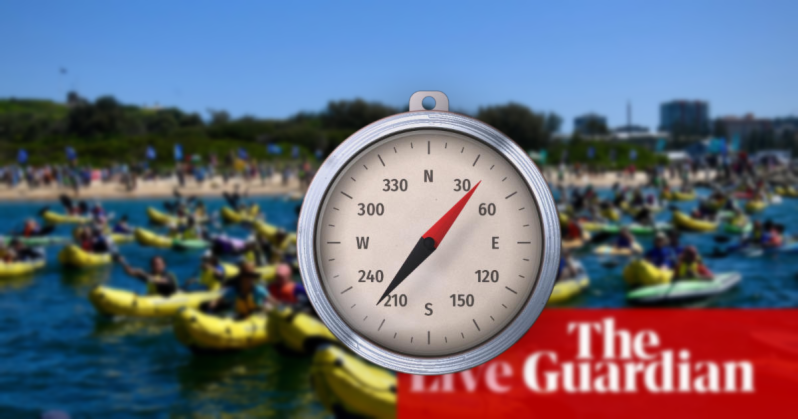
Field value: ° 40
